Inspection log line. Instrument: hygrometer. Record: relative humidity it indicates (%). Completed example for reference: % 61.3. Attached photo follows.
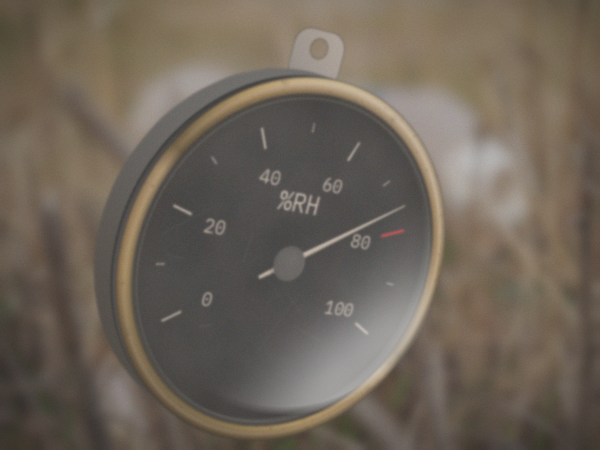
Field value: % 75
